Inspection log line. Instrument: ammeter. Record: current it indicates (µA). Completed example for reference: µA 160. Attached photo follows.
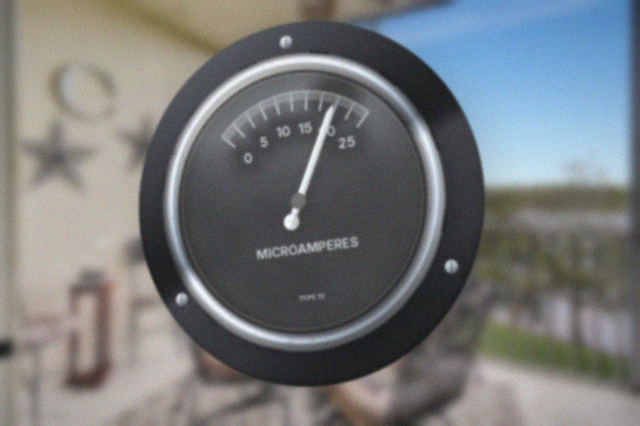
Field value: µA 20
